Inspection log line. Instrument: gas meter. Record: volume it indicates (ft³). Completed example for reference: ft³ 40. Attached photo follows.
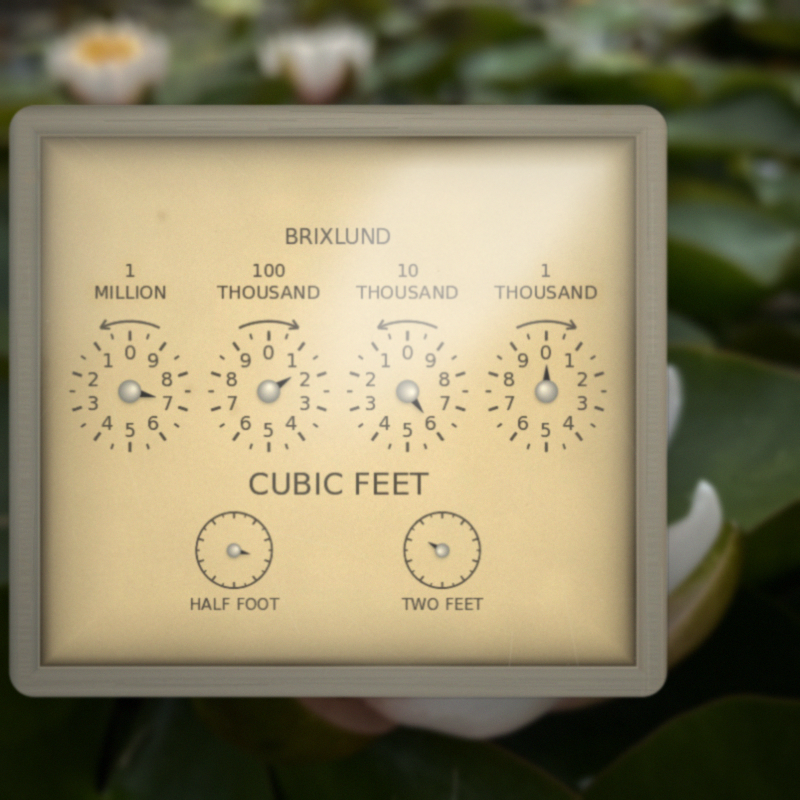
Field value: ft³ 716000
